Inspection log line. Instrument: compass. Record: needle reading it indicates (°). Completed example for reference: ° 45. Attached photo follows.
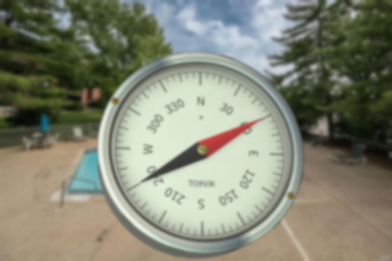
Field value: ° 60
